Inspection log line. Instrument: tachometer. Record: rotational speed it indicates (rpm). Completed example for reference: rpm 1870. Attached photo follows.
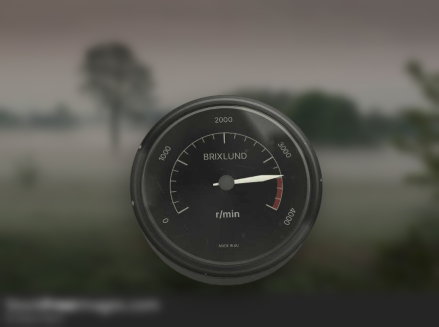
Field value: rpm 3400
